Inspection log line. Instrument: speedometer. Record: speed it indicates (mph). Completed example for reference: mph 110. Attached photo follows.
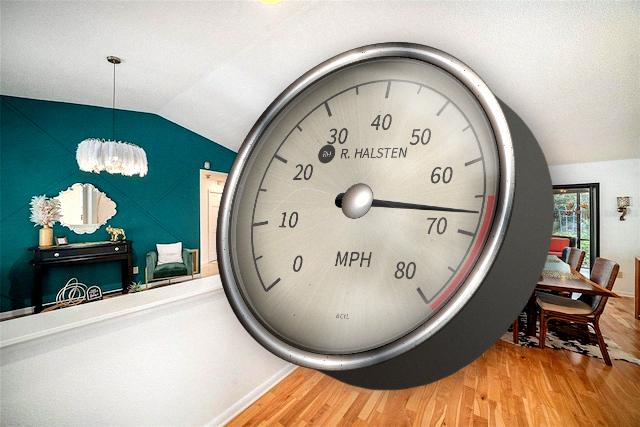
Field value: mph 67.5
